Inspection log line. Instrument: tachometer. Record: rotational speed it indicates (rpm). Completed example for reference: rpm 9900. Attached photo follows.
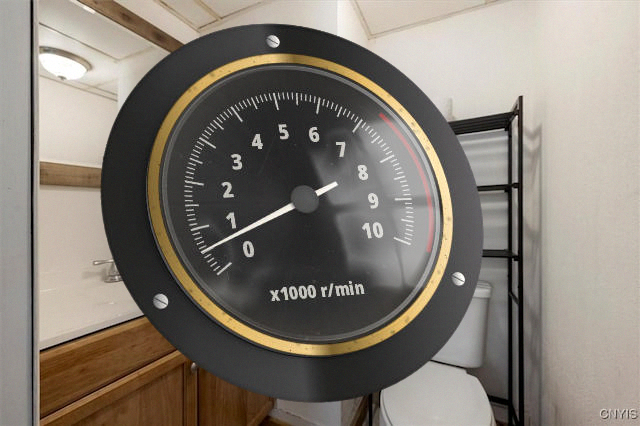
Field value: rpm 500
